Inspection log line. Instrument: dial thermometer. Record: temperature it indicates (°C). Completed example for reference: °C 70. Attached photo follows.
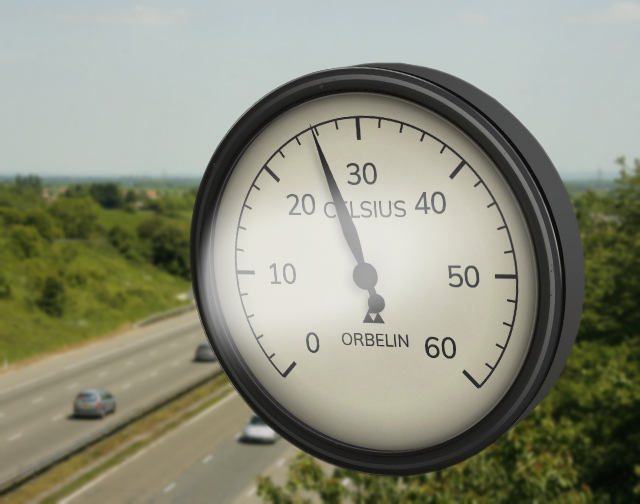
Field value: °C 26
